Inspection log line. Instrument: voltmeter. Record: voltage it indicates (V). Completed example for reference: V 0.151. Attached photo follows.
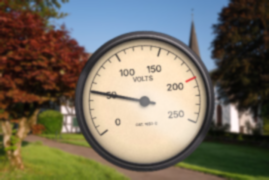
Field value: V 50
